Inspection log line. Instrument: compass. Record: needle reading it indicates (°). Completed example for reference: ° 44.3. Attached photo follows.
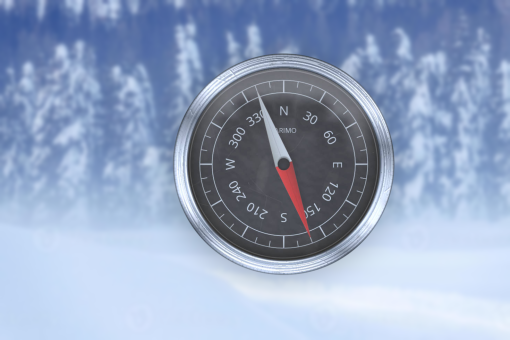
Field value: ° 160
